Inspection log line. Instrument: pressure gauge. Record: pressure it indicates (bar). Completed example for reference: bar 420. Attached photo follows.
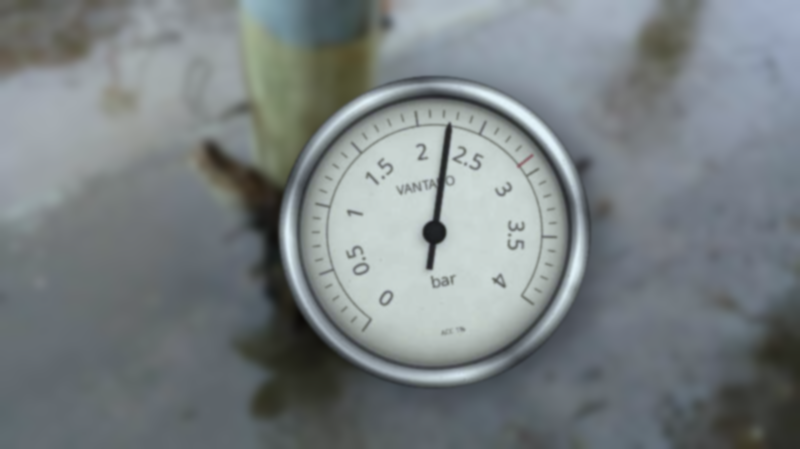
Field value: bar 2.25
